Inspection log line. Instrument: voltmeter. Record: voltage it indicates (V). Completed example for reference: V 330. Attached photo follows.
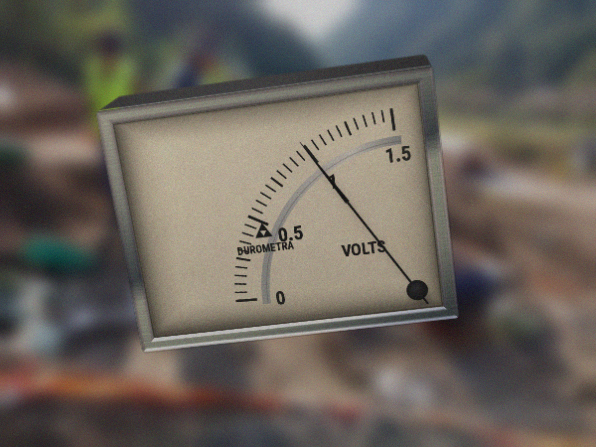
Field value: V 1
